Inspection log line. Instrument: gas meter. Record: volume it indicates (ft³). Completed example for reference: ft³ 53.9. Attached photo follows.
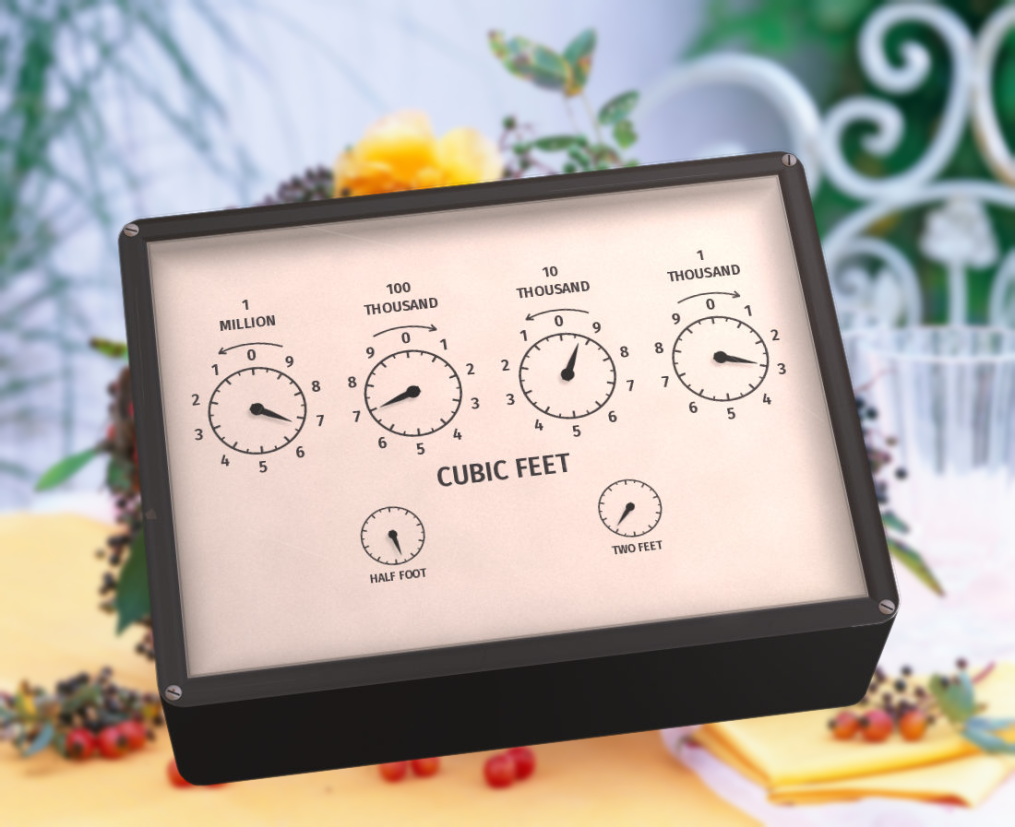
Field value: ft³ 669300
